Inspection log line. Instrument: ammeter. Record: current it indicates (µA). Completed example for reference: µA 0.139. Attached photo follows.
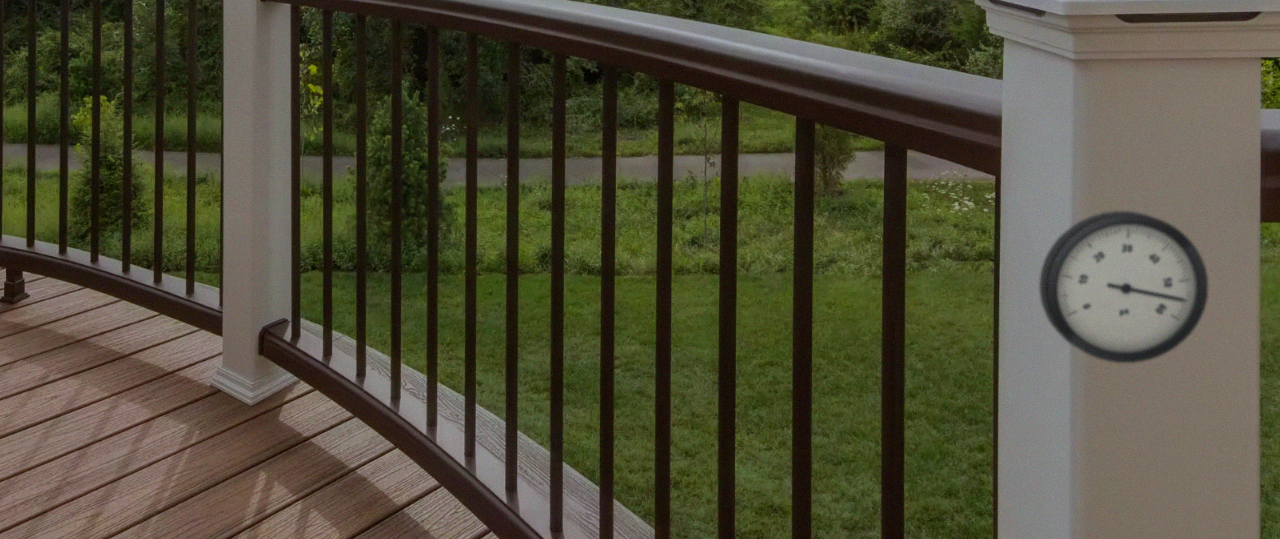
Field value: µA 55
